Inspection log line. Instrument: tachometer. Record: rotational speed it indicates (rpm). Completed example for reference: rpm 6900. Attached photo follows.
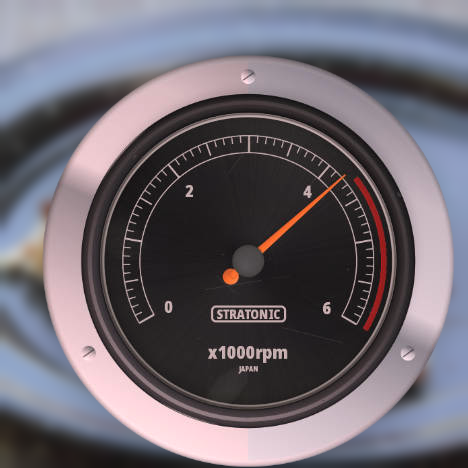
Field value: rpm 4200
